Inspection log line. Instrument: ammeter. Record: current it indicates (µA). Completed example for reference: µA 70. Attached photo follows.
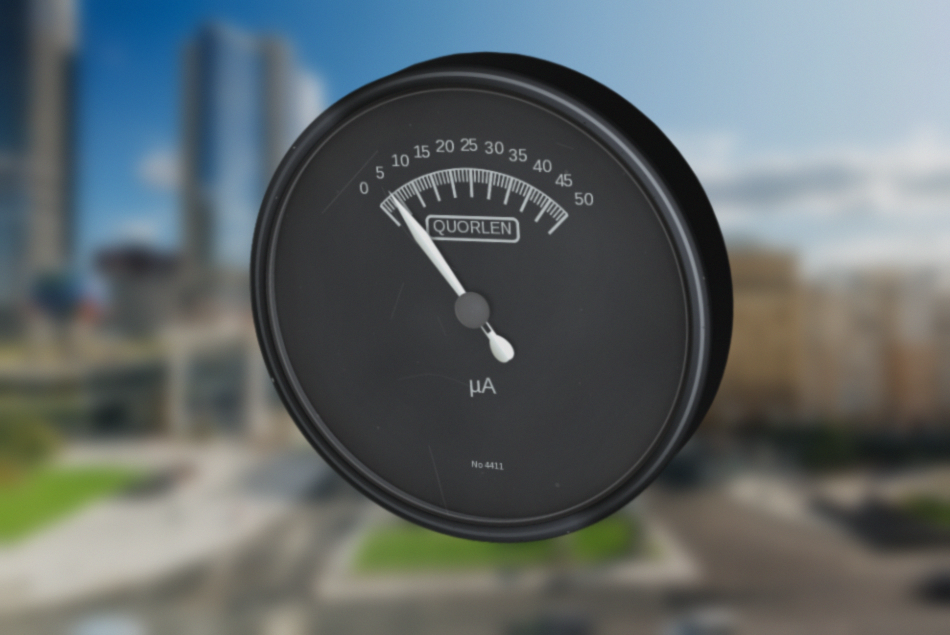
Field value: µA 5
